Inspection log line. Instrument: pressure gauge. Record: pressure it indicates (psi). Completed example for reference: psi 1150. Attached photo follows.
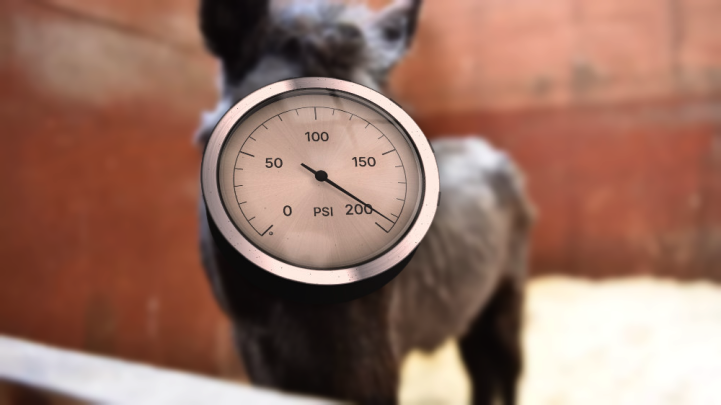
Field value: psi 195
